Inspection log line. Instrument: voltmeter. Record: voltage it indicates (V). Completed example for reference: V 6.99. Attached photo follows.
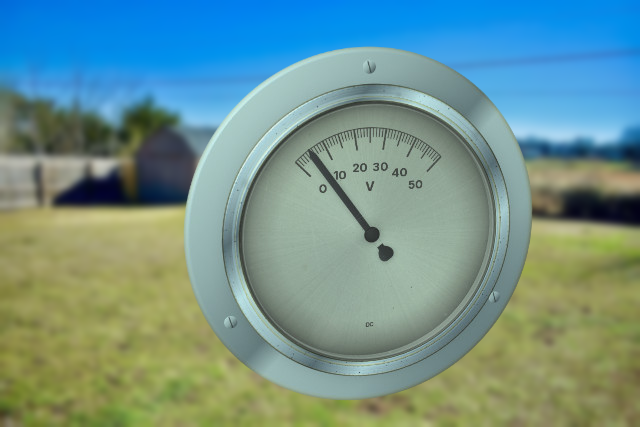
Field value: V 5
